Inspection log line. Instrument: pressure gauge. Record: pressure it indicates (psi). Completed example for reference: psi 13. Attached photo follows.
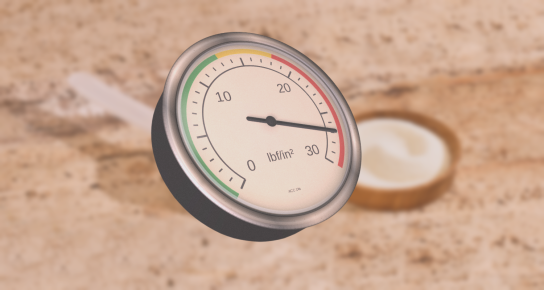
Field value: psi 27
